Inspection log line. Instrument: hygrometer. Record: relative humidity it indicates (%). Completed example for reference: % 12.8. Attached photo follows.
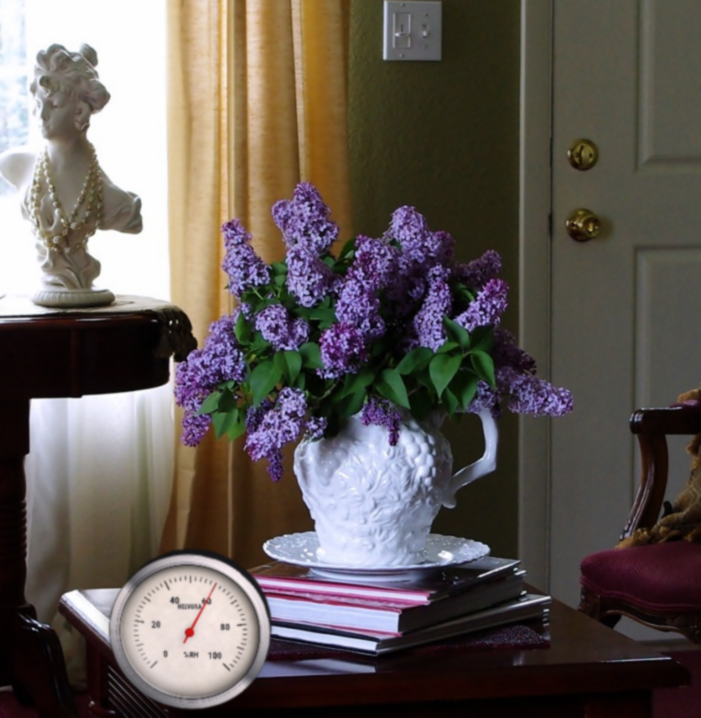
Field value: % 60
